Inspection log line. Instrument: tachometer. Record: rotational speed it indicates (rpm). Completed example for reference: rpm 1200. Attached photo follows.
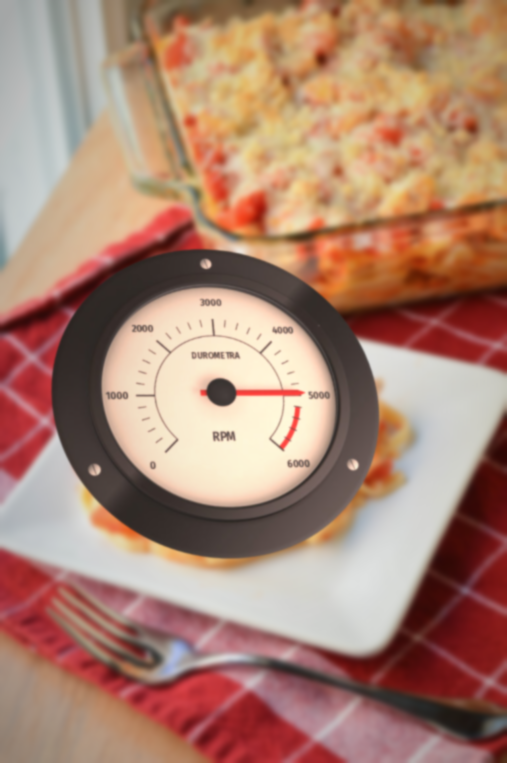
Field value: rpm 5000
